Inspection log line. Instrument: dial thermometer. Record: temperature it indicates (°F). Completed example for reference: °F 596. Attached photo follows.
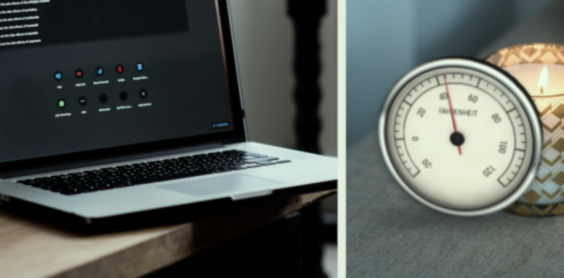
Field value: °F 44
